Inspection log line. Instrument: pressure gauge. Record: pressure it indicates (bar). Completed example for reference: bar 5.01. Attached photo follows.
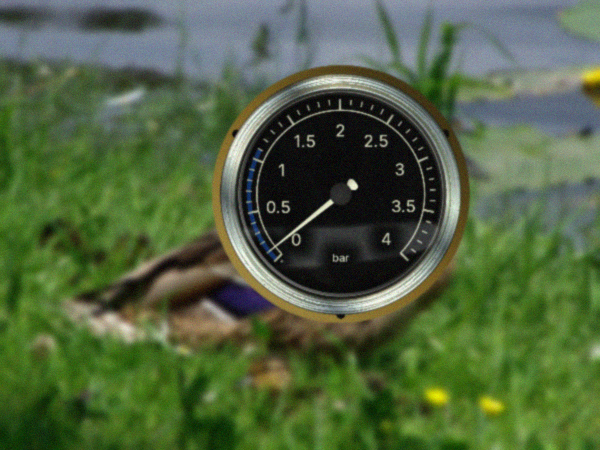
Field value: bar 0.1
